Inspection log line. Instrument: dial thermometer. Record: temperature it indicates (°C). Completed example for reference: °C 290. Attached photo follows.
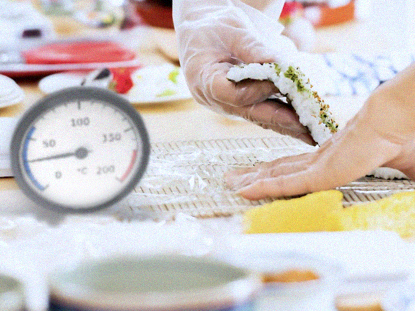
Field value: °C 30
